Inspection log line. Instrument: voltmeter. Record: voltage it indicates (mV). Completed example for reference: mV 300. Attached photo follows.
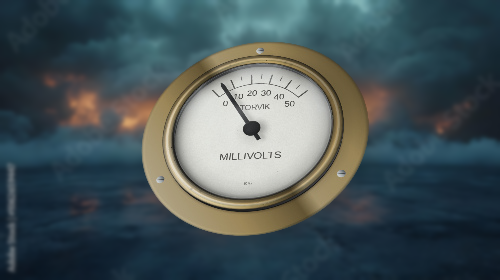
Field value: mV 5
